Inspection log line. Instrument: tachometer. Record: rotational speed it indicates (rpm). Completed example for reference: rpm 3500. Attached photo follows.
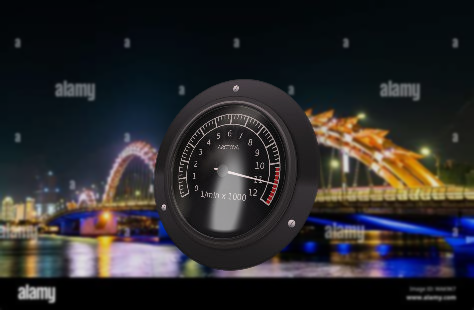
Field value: rpm 11000
